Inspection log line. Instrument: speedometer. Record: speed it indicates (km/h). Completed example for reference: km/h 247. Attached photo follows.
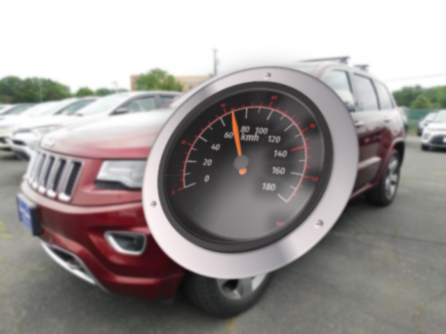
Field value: km/h 70
